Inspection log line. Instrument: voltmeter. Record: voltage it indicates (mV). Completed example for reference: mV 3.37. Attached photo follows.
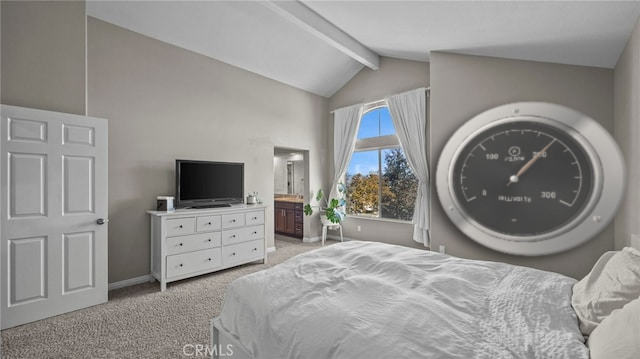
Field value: mV 200
